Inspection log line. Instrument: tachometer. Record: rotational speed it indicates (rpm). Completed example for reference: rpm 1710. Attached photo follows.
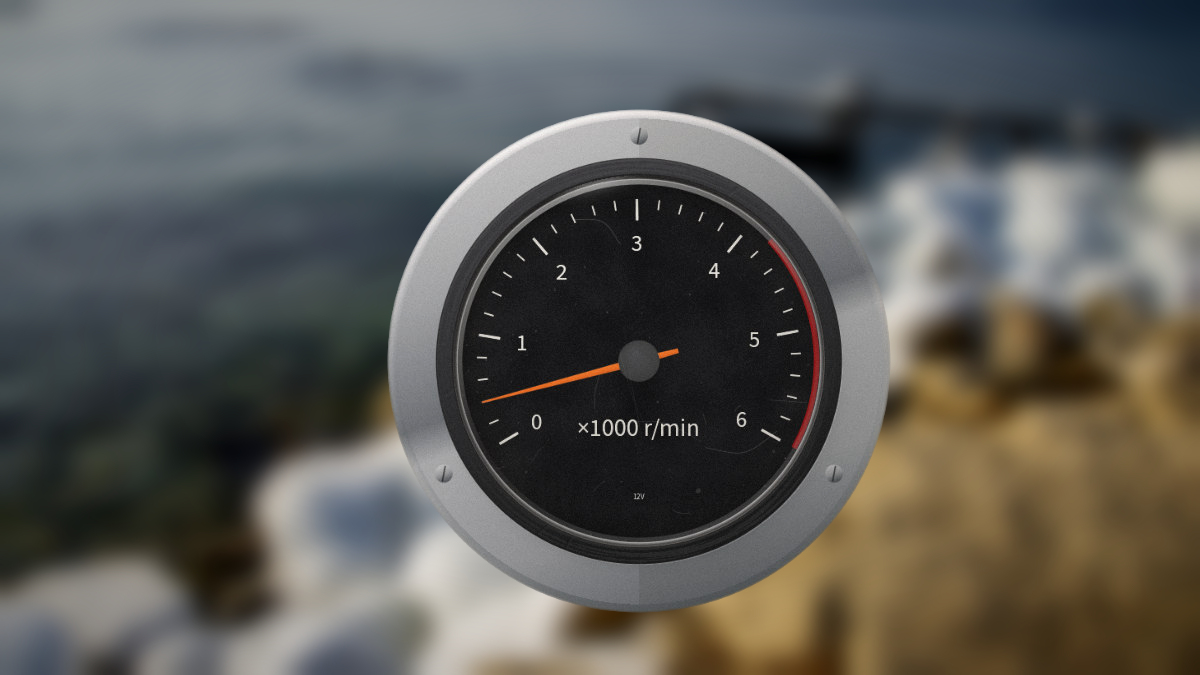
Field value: rpm 400
